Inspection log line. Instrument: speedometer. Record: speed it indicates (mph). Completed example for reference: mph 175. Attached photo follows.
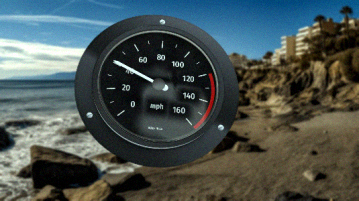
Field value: mph 40
